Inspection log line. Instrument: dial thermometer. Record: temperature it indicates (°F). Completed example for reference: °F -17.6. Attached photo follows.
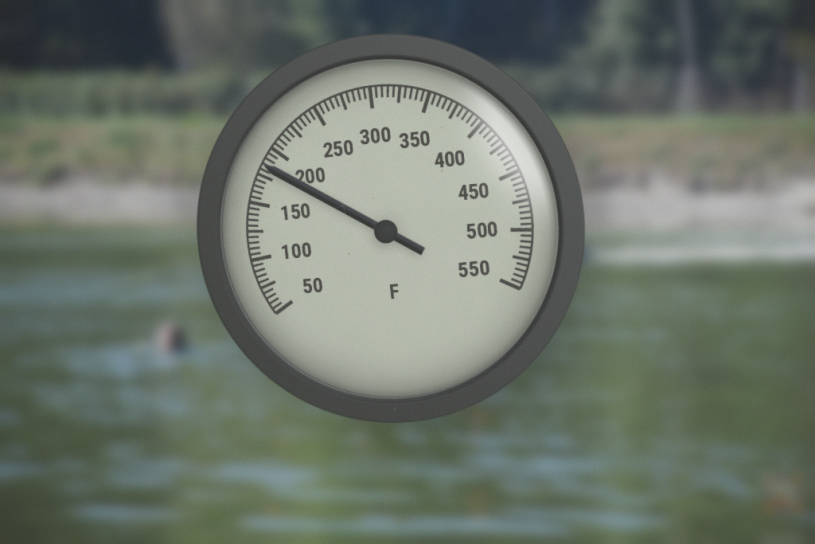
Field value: °F 185
